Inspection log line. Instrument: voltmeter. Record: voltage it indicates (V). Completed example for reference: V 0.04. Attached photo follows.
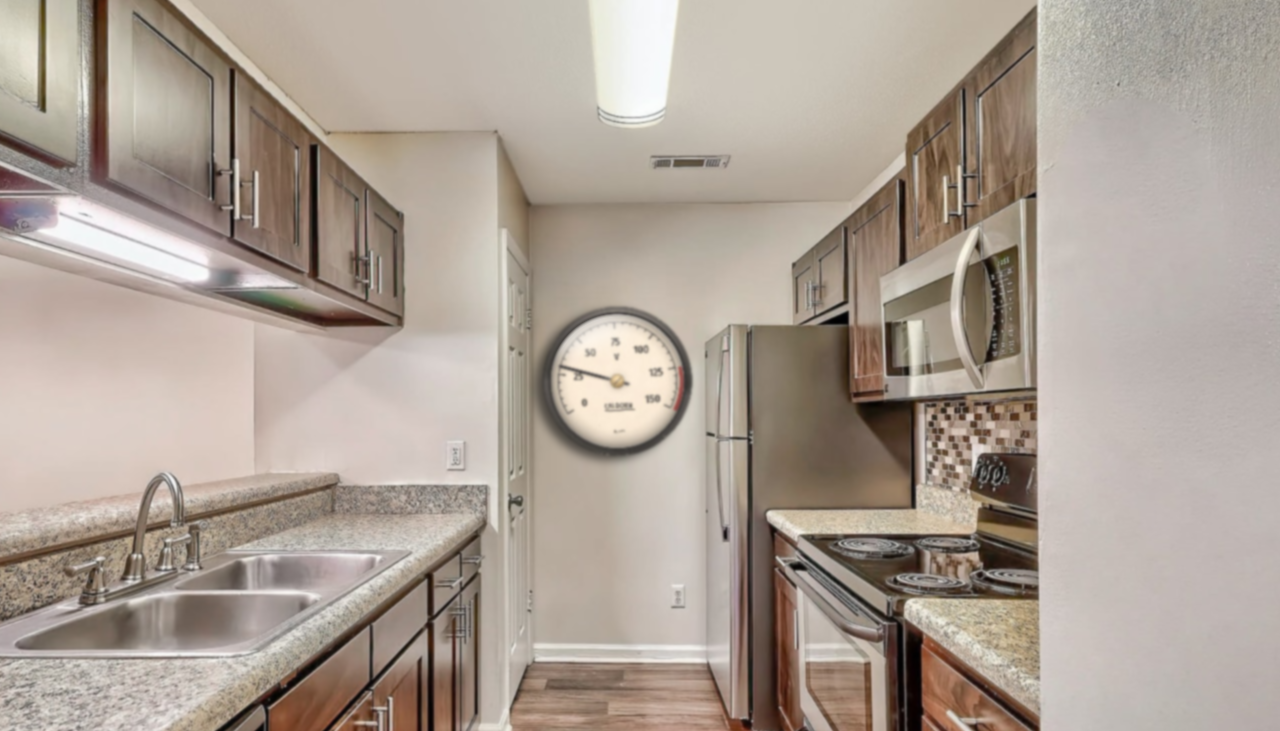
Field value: V 30
